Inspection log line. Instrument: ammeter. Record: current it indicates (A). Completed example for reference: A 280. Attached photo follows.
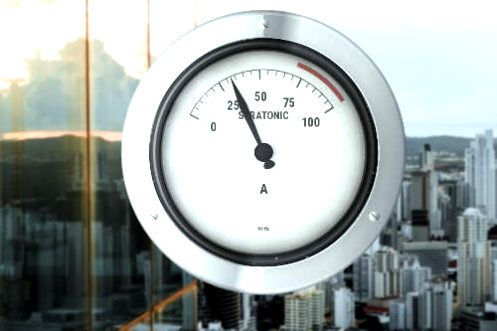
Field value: A 32.5
